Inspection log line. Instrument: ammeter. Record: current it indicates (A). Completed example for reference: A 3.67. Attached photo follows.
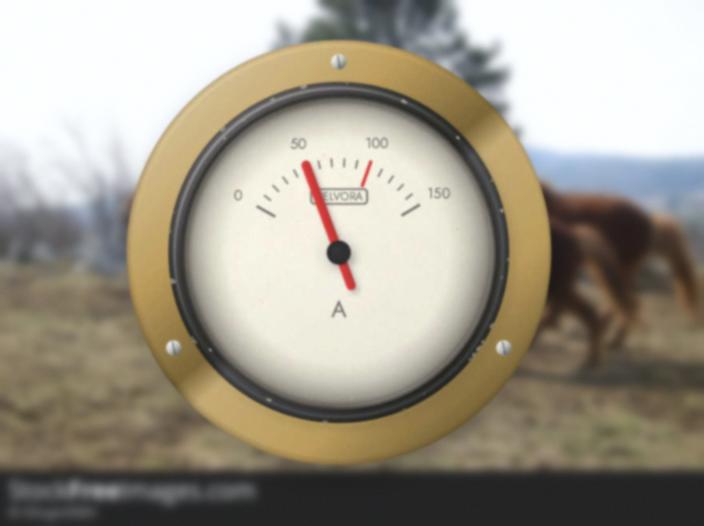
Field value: A 50
